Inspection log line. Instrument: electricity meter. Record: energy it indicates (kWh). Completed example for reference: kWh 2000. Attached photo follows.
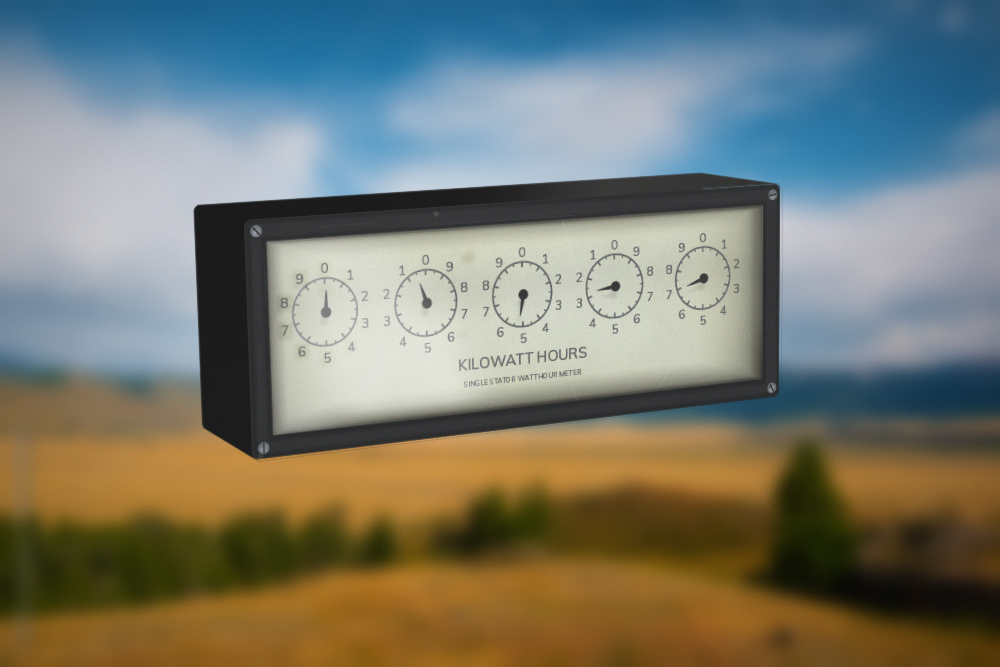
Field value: kWh 527
